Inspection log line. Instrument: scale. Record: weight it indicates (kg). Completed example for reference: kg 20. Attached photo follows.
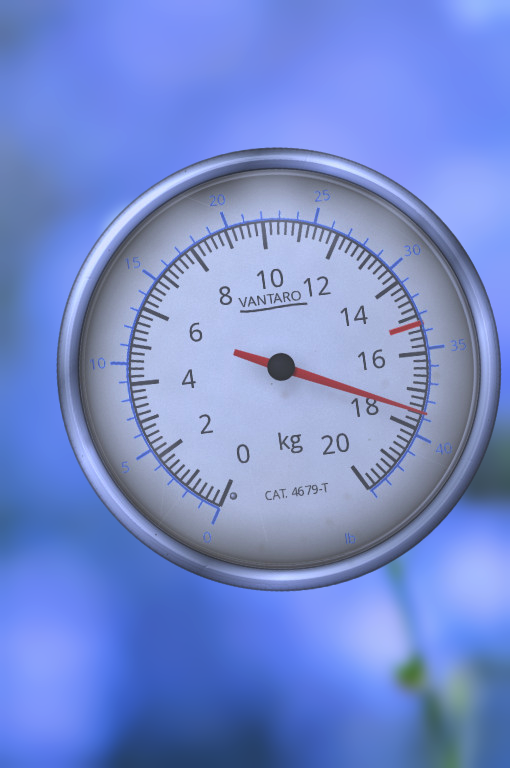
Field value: kg 17.6
